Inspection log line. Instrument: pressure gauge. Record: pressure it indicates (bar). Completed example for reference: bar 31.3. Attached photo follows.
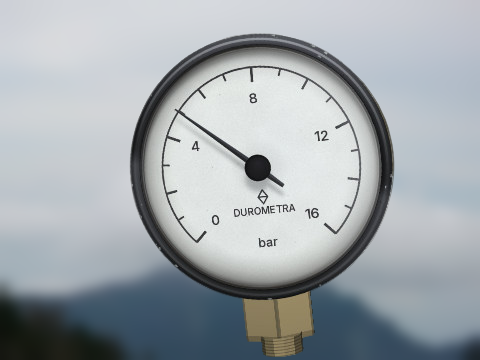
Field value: bar 5
